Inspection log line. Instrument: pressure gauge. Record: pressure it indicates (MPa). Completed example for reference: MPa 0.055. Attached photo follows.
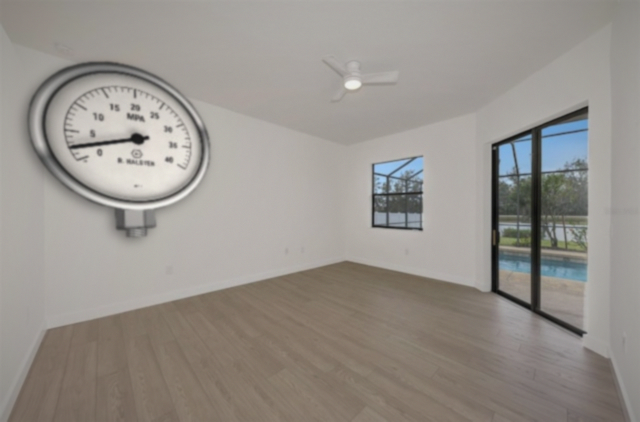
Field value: MPa 2
